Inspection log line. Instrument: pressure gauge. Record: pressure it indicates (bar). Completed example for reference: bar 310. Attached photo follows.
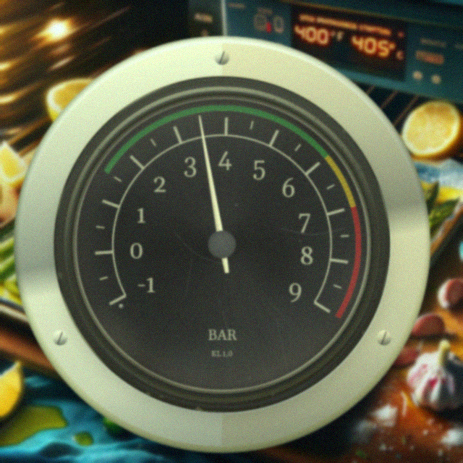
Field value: bar 3.5
